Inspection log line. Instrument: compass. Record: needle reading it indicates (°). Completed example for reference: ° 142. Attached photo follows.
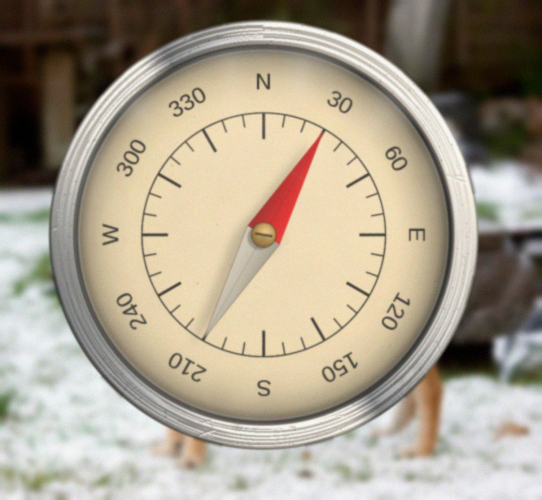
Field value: ° 30
